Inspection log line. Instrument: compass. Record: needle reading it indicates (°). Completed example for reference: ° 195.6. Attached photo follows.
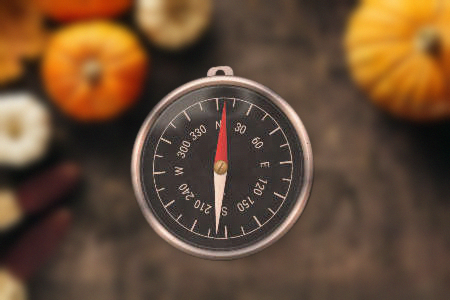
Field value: ° 7.5
